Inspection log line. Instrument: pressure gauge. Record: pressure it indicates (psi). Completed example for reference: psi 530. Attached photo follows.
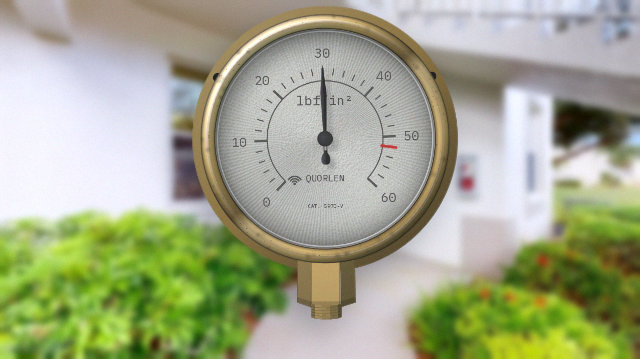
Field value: psi 30
